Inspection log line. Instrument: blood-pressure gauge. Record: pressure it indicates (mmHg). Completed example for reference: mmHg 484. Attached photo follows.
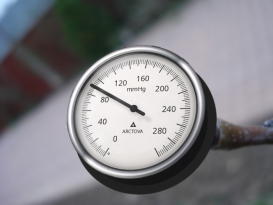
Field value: mmHg 90
